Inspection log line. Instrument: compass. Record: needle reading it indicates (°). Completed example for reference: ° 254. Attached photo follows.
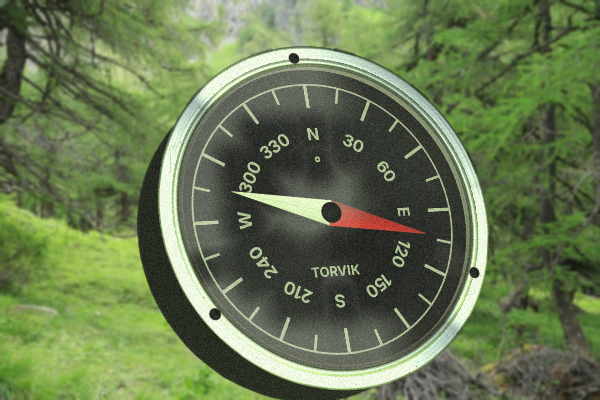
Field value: ° 105
